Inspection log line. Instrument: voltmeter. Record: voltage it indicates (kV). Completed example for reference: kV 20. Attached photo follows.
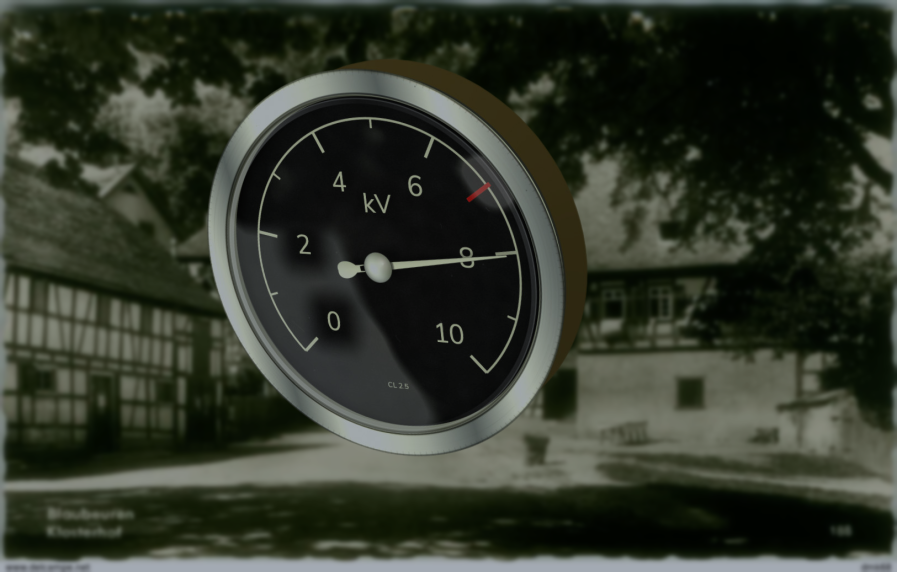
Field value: kV 8
